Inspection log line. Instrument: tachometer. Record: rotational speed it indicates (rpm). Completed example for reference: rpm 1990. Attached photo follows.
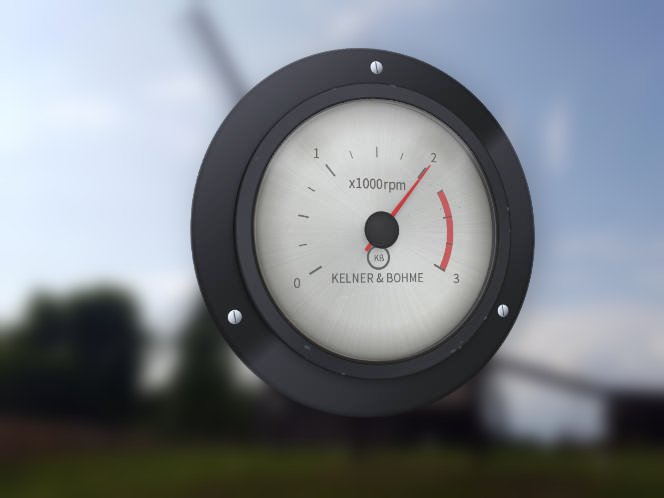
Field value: rpm 2000
